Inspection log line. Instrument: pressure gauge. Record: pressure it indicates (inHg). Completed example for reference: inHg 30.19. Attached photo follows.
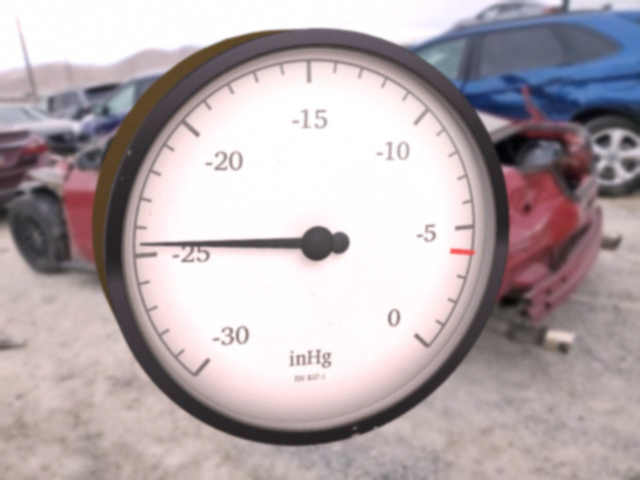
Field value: inHg -24.5
